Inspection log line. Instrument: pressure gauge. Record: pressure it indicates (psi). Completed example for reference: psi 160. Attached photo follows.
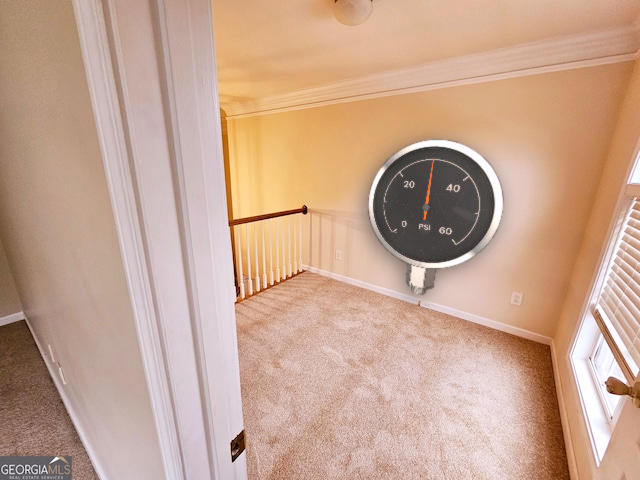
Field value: psi 30
